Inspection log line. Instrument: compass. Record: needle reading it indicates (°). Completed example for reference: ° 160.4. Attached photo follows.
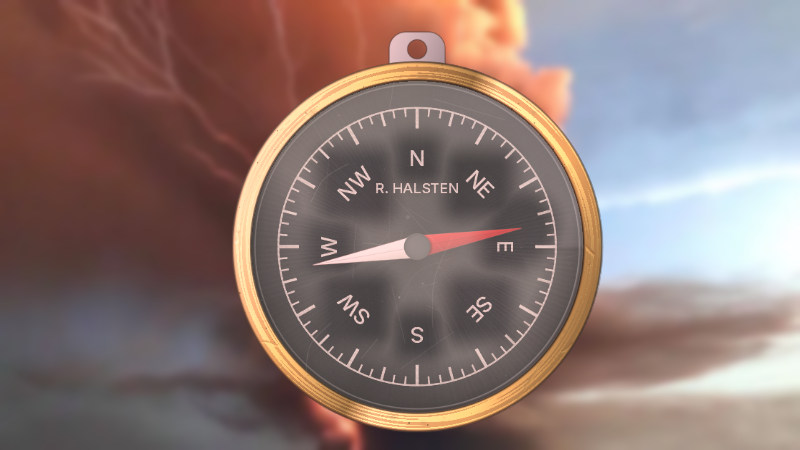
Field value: ° 80
